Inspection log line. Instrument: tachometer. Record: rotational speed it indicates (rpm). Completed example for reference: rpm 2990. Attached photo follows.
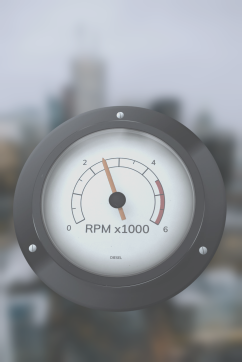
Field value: rpm 2500
